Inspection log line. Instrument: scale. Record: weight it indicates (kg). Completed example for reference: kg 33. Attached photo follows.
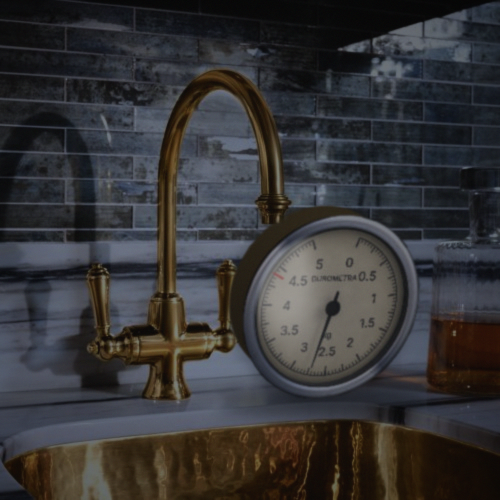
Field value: kg 2.75
